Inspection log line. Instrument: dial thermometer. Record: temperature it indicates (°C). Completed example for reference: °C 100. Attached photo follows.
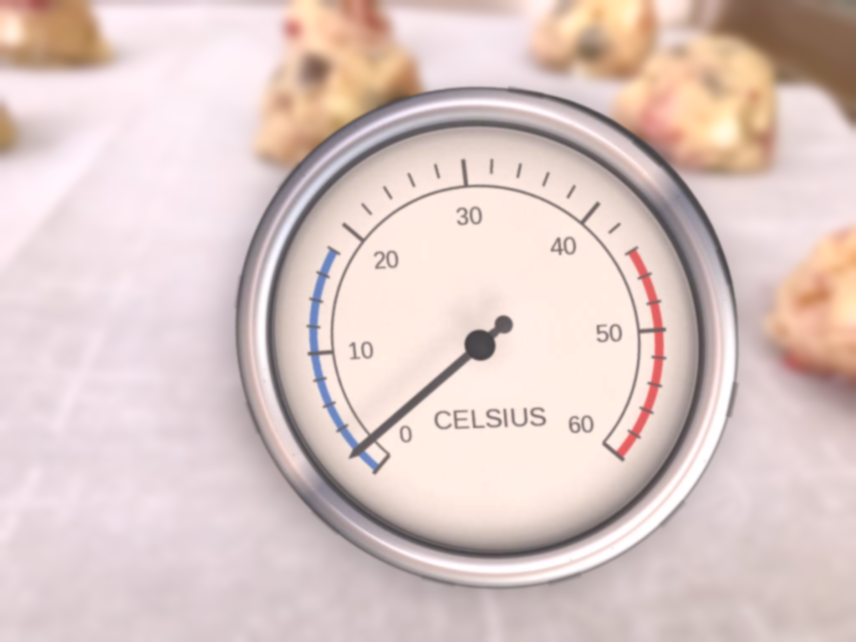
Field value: °C 2
